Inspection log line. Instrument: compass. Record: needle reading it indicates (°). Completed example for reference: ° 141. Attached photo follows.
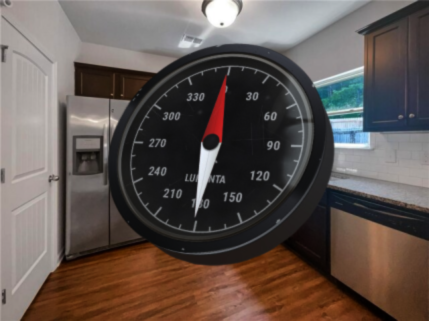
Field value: ° 0
